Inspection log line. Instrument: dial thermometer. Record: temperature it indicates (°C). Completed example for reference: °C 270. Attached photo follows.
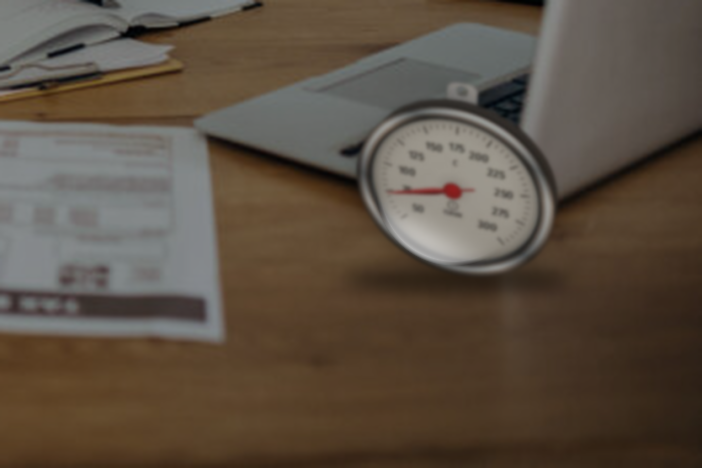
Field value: °C 75
